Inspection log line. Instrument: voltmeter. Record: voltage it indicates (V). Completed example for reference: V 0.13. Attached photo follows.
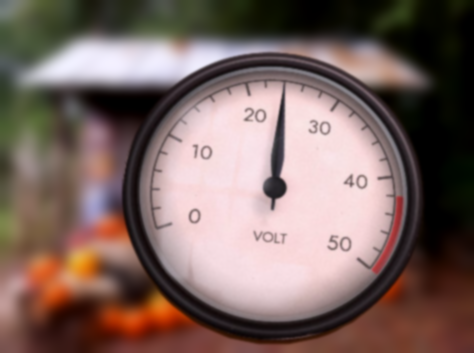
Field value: V 24
